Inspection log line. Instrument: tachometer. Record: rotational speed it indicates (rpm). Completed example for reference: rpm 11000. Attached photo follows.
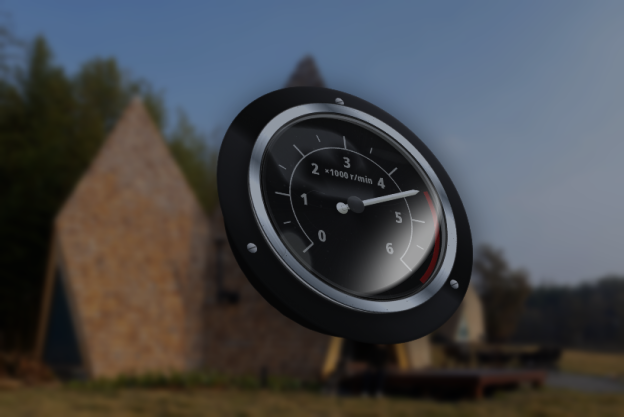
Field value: rpm 4500
